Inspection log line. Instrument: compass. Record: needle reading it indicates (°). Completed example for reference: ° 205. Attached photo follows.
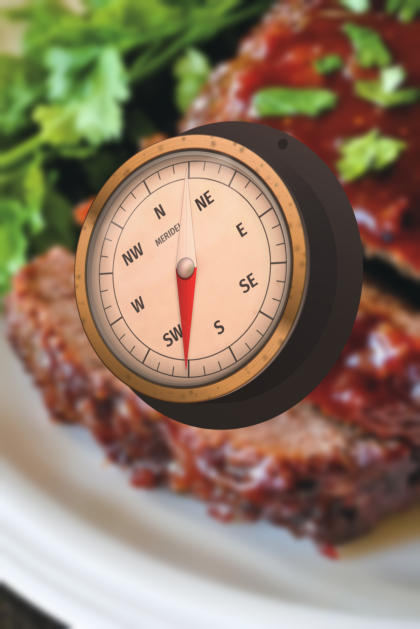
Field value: ° 210
